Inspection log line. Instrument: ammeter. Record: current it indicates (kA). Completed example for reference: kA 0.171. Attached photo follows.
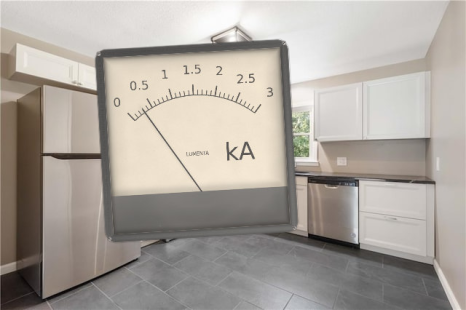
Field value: kA 0.3
